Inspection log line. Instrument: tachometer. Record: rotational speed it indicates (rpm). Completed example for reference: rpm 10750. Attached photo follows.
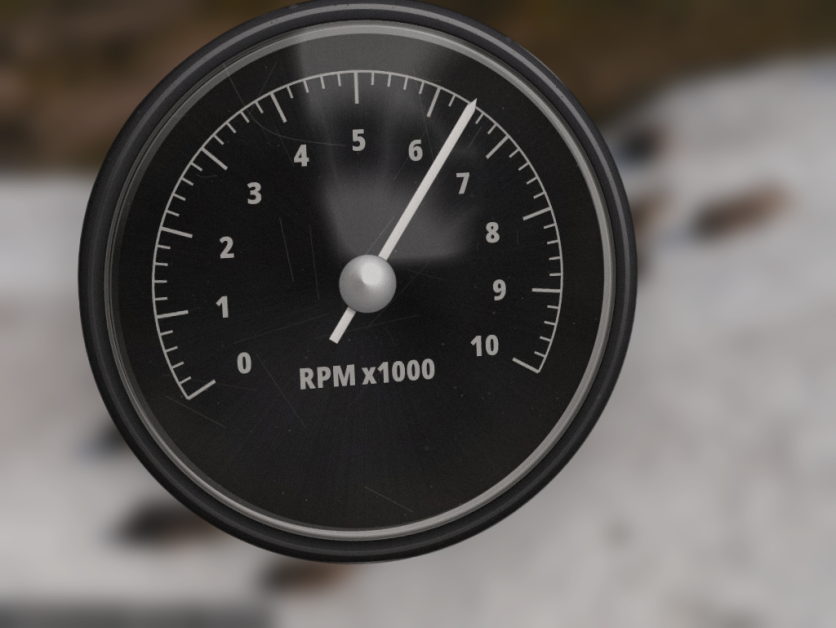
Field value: rpm 6400
